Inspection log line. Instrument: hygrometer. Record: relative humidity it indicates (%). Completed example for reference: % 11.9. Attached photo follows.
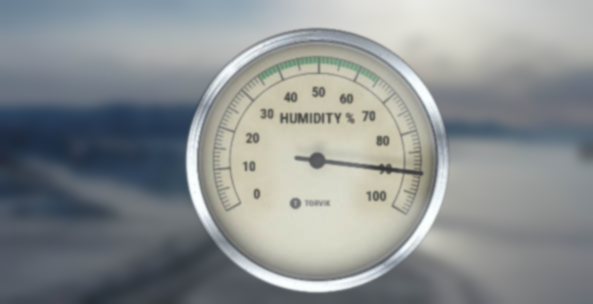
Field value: % 90
